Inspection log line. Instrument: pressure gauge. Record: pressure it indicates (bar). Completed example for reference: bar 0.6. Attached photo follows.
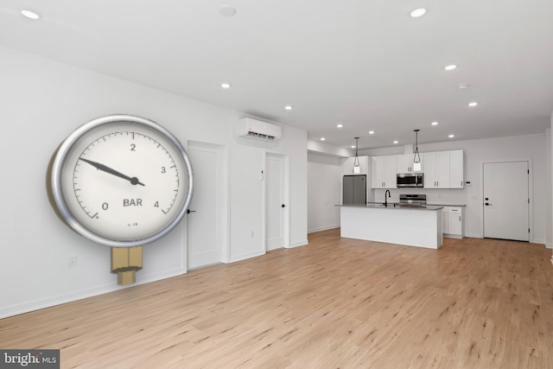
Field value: bar 1
